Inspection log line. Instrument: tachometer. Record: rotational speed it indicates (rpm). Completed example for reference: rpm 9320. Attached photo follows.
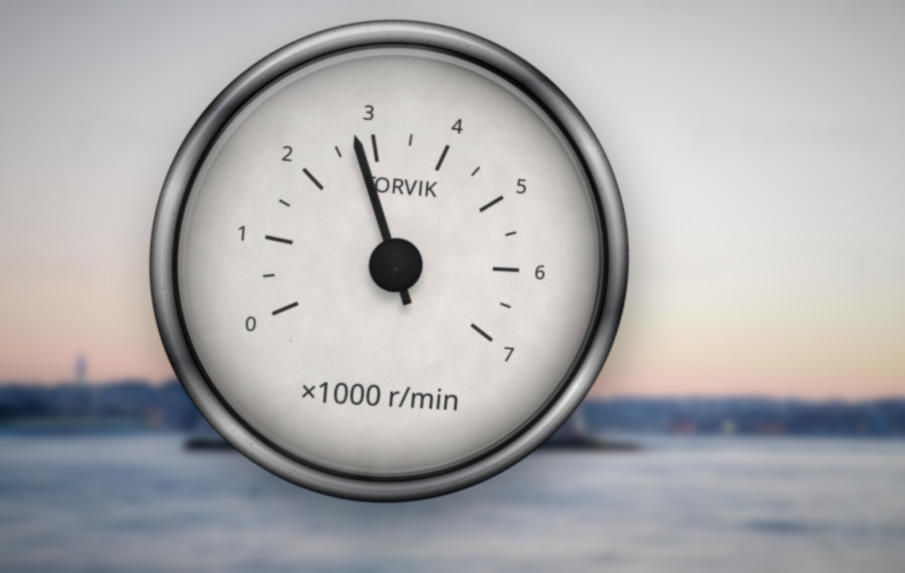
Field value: rpm 2750
